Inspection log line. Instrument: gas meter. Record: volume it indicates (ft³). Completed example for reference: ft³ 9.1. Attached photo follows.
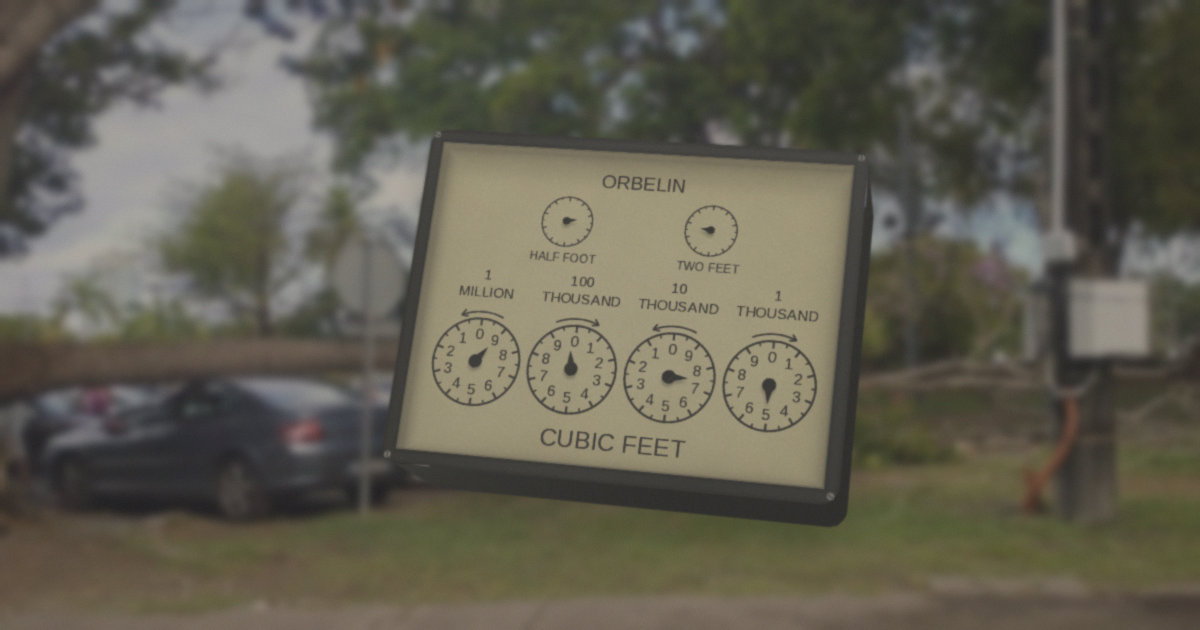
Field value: ft³ 897500
